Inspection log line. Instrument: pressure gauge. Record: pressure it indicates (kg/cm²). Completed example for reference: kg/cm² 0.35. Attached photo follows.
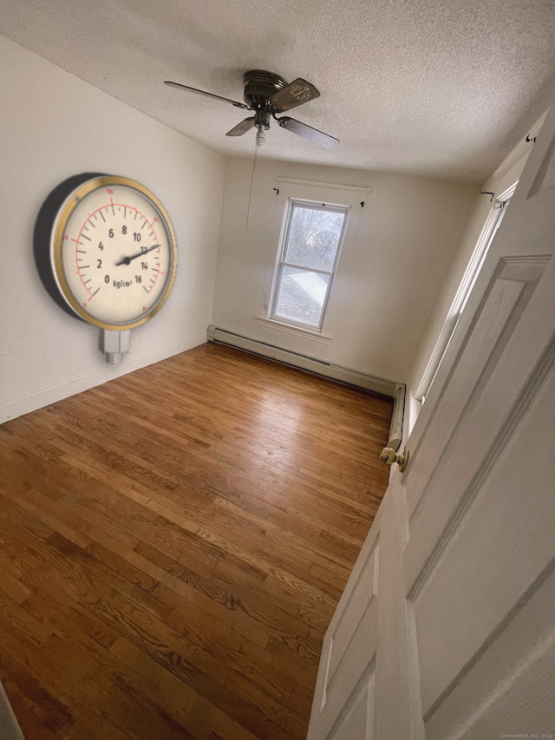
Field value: kg/cm² 12
